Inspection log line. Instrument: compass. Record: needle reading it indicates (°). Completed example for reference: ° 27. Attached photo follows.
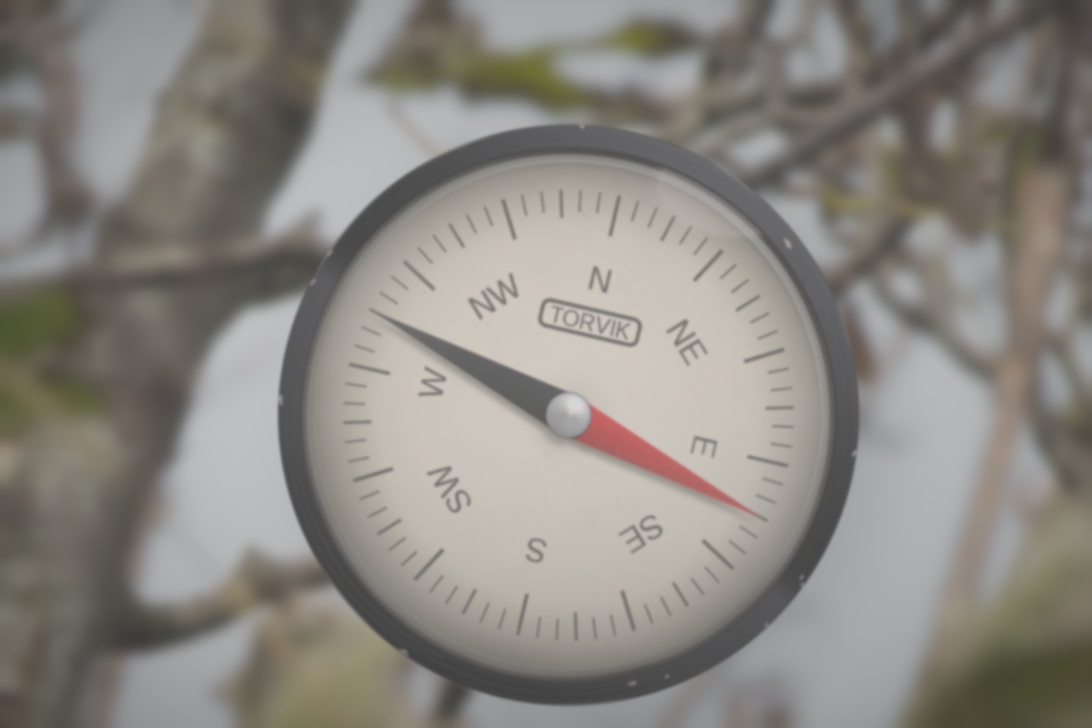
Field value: ° 105
